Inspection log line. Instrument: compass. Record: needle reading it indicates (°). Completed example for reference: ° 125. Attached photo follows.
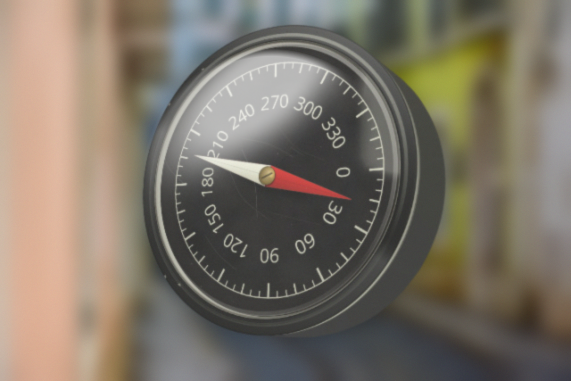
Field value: ° 17.5
